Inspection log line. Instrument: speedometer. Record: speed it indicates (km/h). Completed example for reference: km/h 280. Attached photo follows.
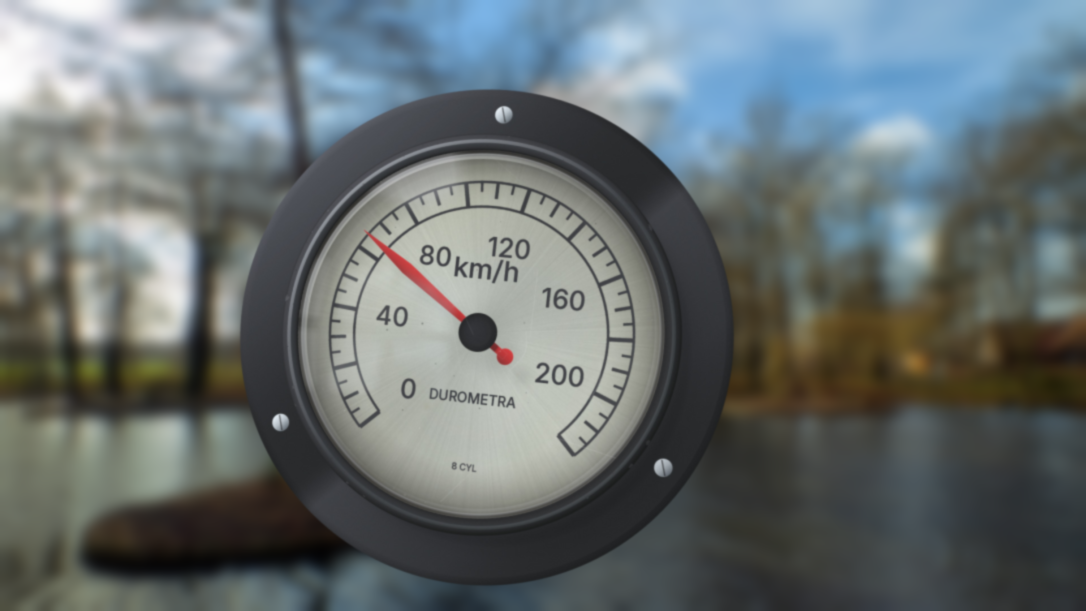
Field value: km/h 65
